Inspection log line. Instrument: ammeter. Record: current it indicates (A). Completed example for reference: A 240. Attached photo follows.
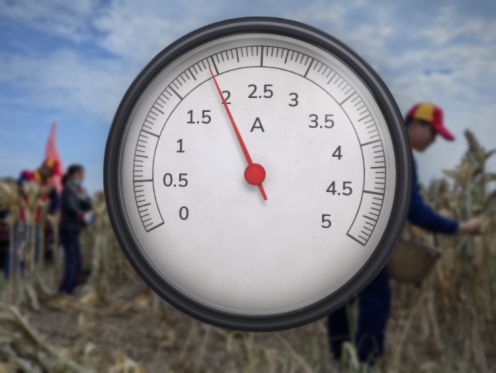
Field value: A 1.95
